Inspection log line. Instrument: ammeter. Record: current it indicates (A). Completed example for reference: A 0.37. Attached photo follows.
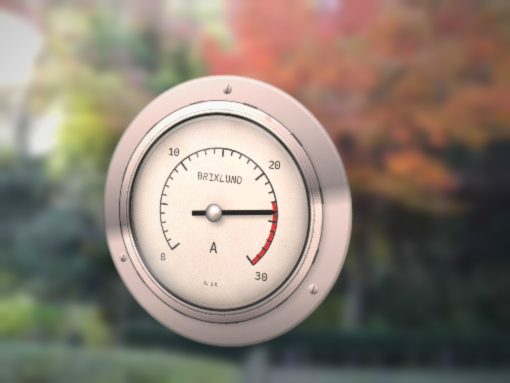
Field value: A 24
